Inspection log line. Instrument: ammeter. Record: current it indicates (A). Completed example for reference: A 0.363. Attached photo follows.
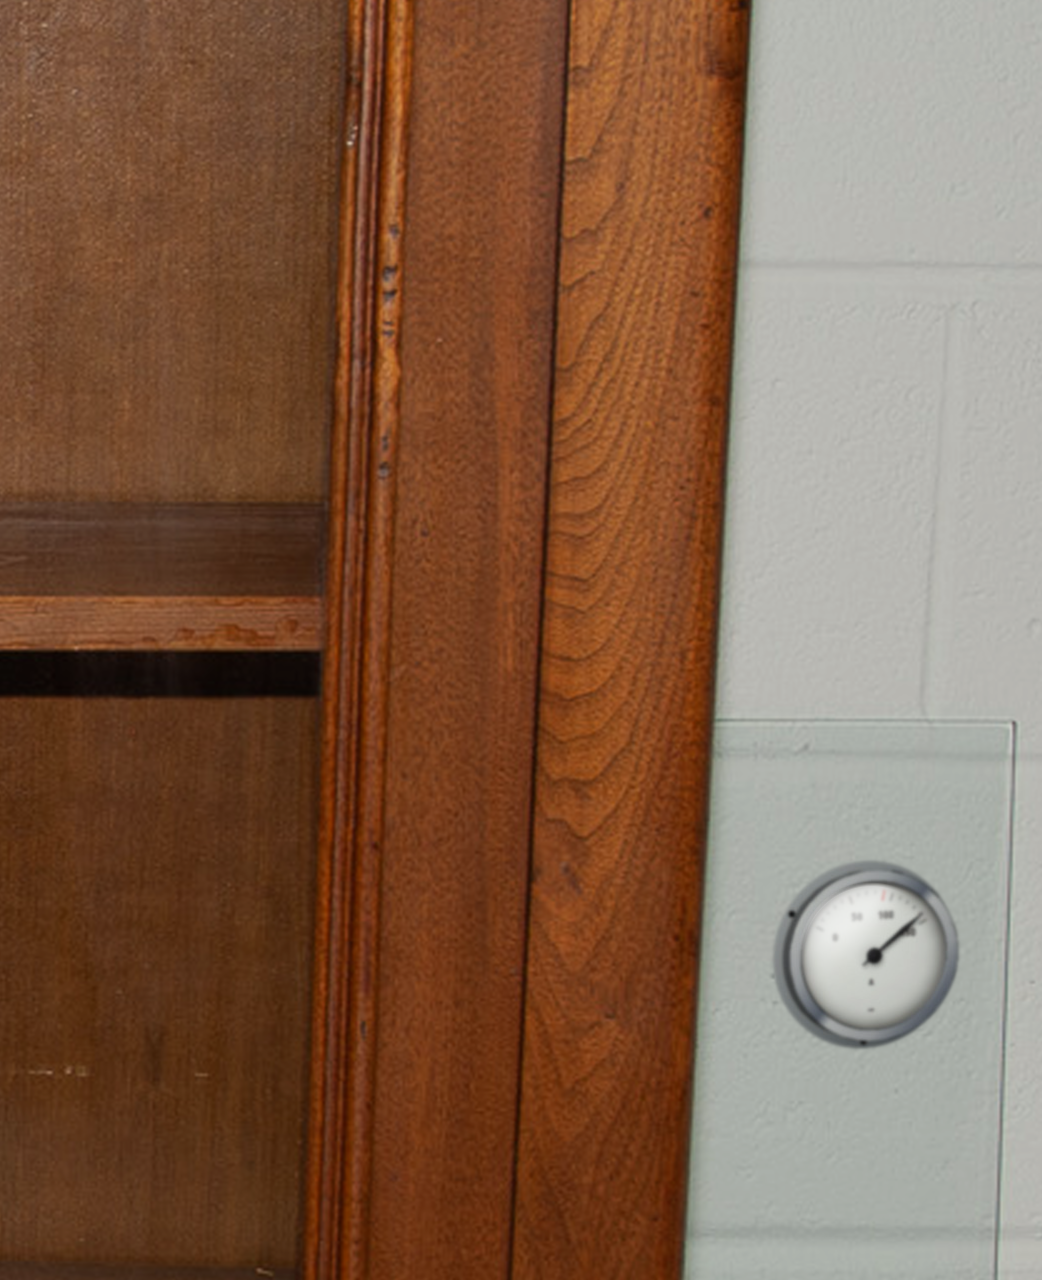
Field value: A 140
